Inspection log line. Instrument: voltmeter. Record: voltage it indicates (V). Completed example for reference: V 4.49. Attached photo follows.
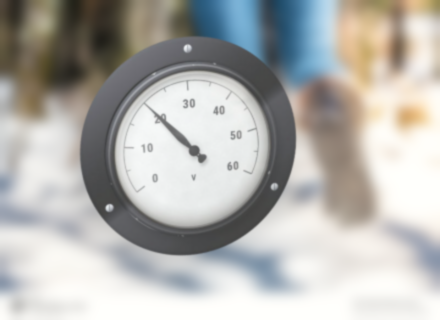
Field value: V 20
